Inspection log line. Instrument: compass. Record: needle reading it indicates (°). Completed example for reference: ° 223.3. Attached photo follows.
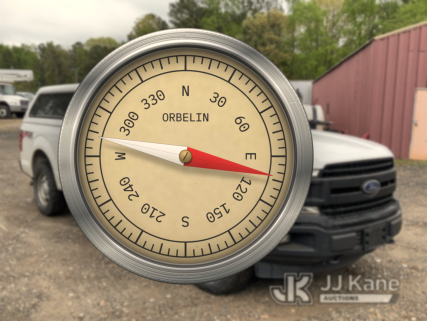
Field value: ° 102.5
